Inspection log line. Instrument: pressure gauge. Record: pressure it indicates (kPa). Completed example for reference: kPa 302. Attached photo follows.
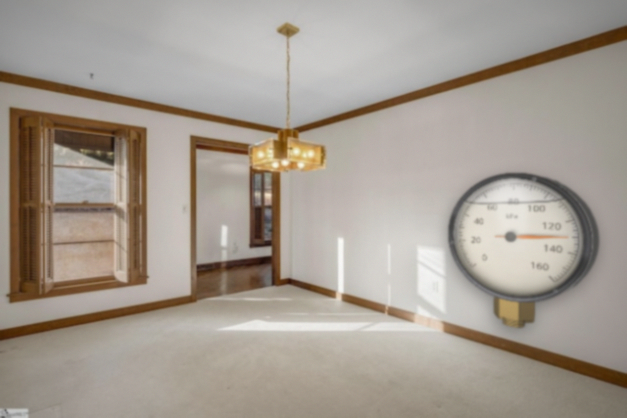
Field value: kPa 130
